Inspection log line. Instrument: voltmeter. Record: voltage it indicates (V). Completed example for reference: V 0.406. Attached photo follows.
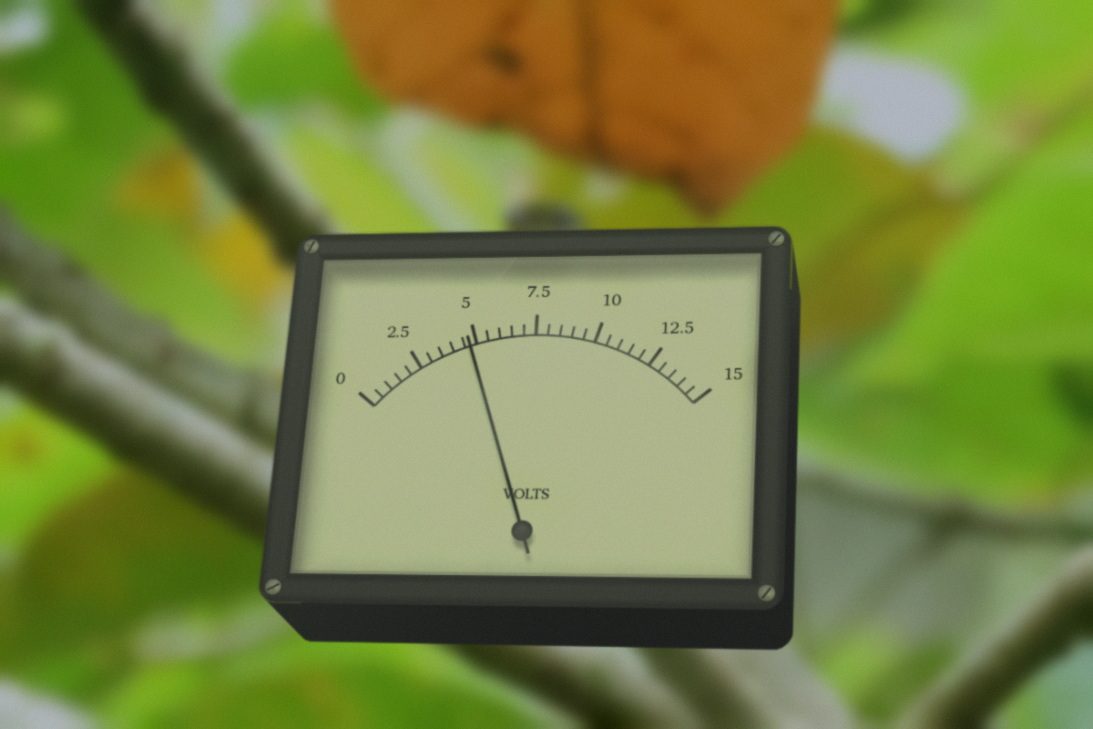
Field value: V 4.75
